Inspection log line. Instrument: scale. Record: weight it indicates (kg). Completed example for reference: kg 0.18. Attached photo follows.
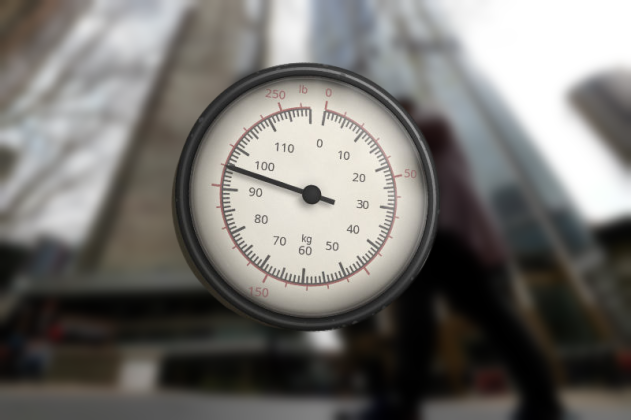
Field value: kg 95
